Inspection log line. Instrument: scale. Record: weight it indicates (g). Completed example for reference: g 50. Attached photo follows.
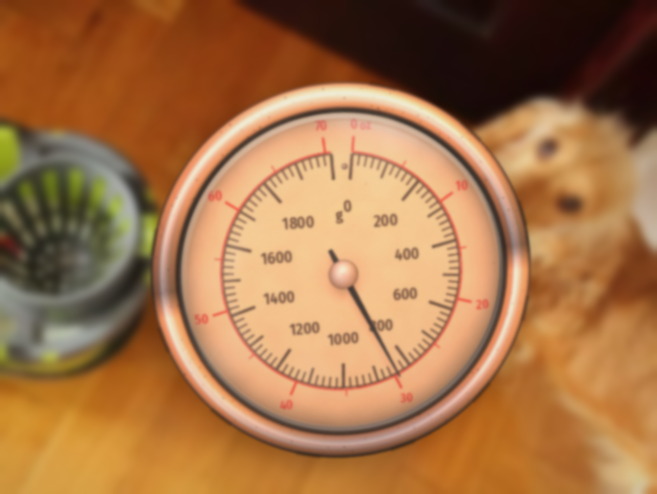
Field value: g 840
